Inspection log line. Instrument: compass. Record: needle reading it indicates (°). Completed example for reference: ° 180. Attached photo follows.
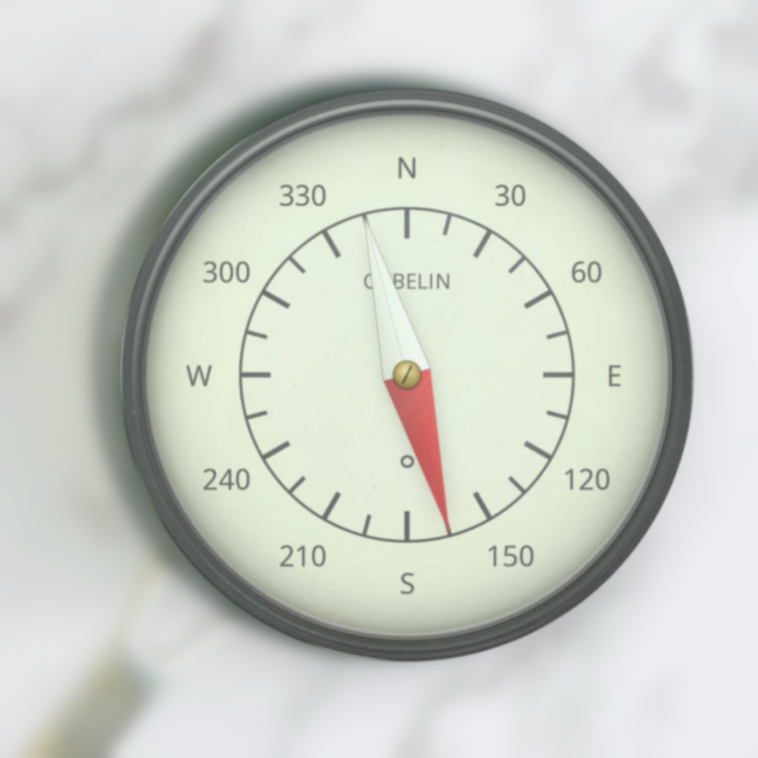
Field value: ° 165
